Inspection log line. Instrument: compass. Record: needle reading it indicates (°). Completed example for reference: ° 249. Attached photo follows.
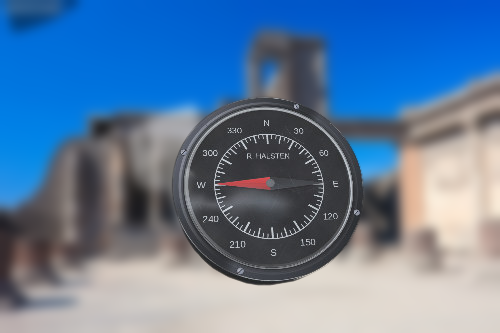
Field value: ° 270
